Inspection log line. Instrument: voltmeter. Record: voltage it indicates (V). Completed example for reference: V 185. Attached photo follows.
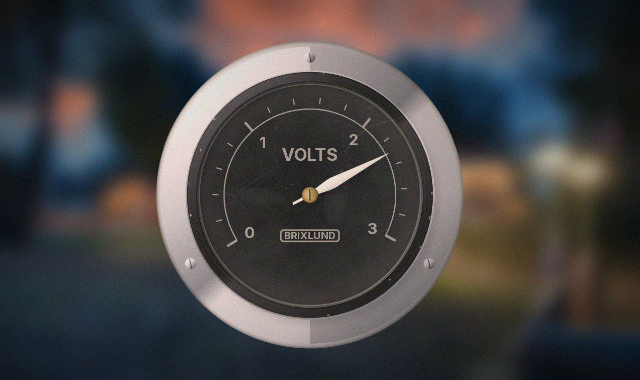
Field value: V 2.3
